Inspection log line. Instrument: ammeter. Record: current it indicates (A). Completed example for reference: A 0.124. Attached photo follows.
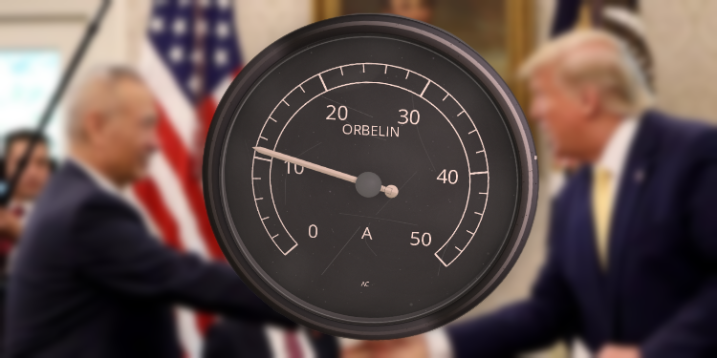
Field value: A 11
